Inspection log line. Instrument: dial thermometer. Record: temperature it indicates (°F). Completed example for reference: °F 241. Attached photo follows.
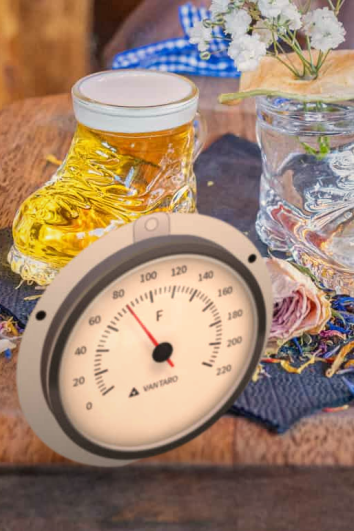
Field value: °F 80
